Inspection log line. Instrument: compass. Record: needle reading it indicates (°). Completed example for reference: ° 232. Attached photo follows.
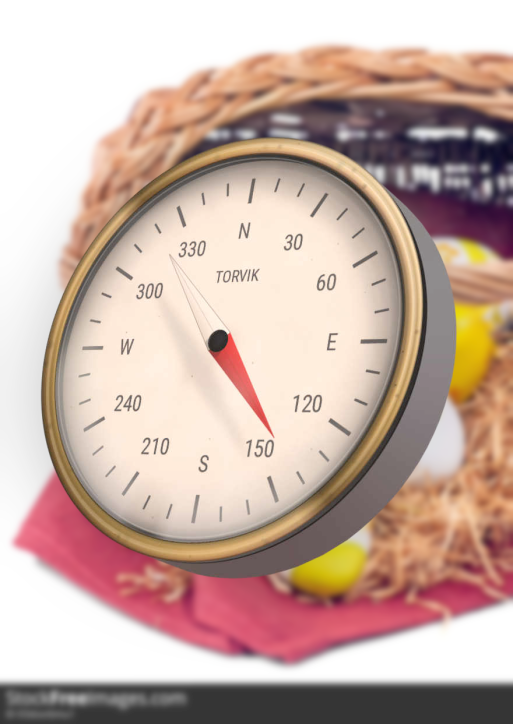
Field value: ° 140
